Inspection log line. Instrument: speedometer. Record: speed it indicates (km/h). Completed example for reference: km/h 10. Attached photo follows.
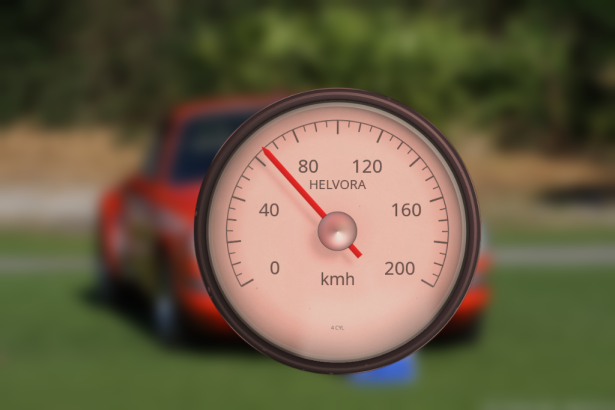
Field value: km/h 65
